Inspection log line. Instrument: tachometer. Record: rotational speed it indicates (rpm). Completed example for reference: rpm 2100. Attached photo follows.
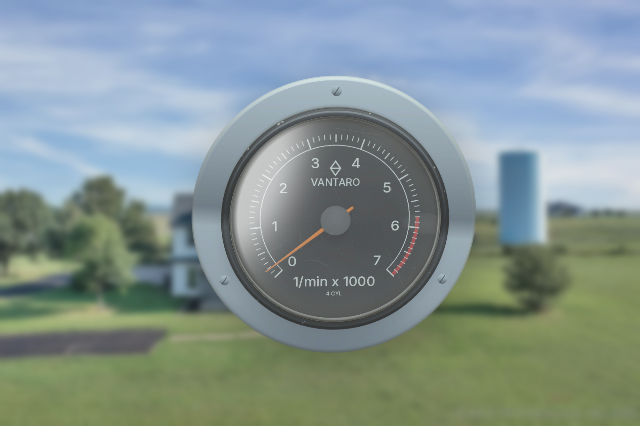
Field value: rpm 200
